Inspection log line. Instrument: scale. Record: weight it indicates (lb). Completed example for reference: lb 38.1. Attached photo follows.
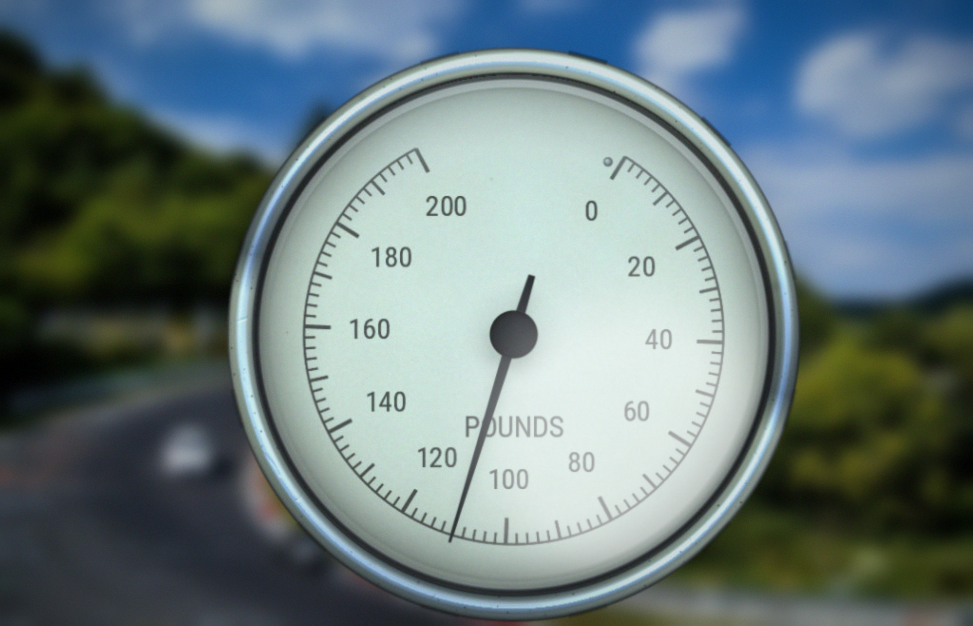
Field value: lb 110
